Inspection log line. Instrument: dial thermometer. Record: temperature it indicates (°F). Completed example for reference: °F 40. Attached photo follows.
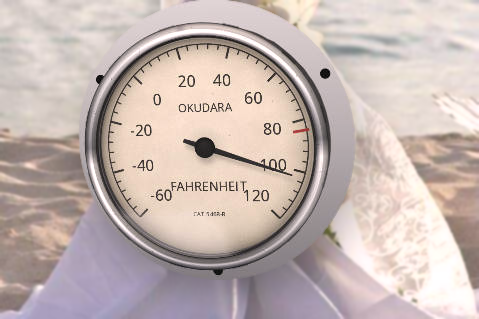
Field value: °F 102
